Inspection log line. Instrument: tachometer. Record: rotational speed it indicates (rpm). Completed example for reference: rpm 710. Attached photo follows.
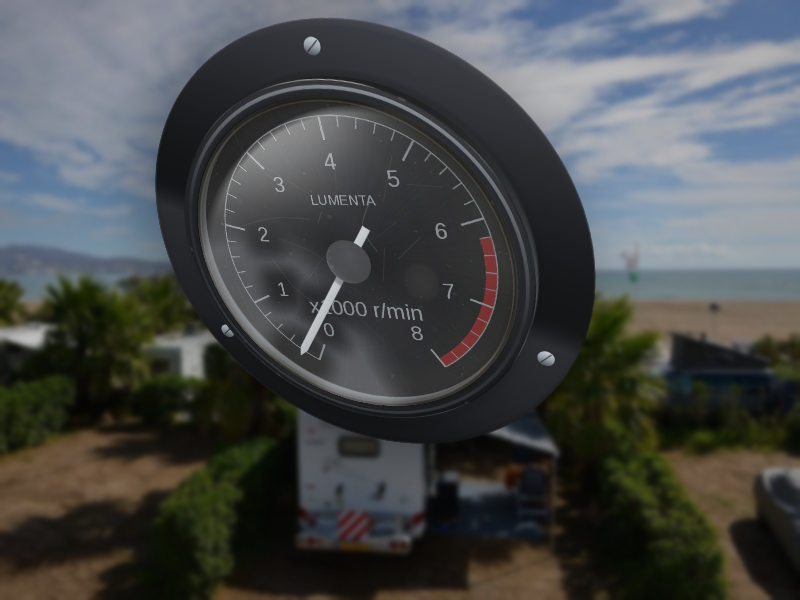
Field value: rpm 200
